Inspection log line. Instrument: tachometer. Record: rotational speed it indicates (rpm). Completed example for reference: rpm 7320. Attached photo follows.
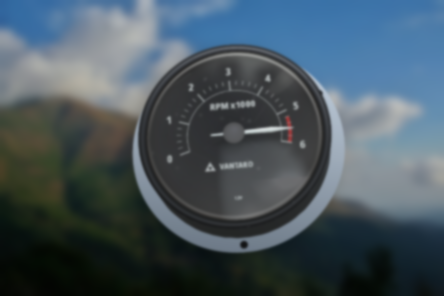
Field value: rpm 5600
